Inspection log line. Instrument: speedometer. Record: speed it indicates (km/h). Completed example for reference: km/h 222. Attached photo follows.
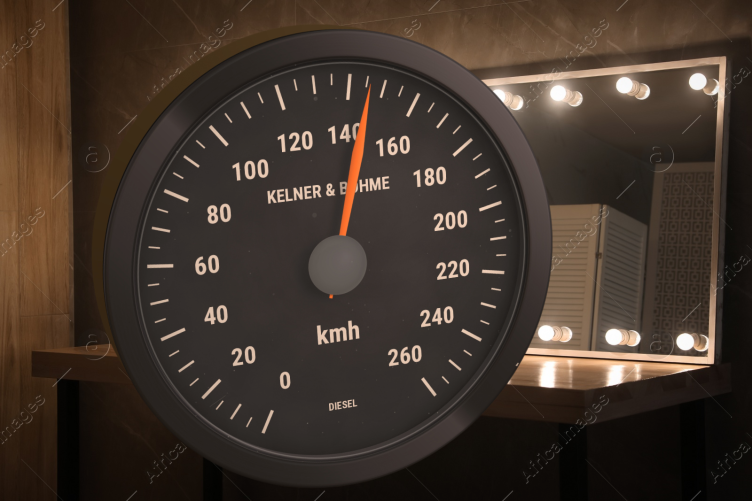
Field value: km/h 145
